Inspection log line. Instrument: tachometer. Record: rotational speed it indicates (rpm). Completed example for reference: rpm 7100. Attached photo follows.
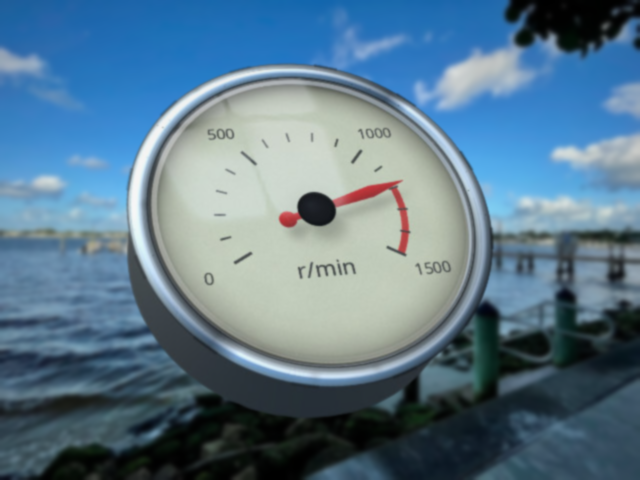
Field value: rpm 1200
